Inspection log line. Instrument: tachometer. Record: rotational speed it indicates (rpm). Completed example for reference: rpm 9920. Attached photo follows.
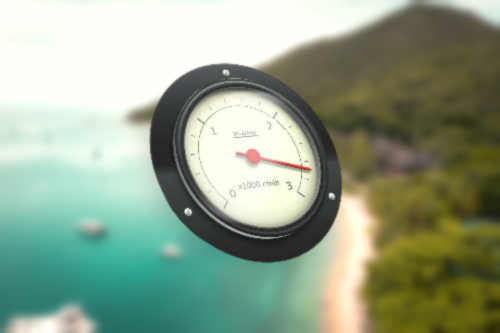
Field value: rpm 2700
